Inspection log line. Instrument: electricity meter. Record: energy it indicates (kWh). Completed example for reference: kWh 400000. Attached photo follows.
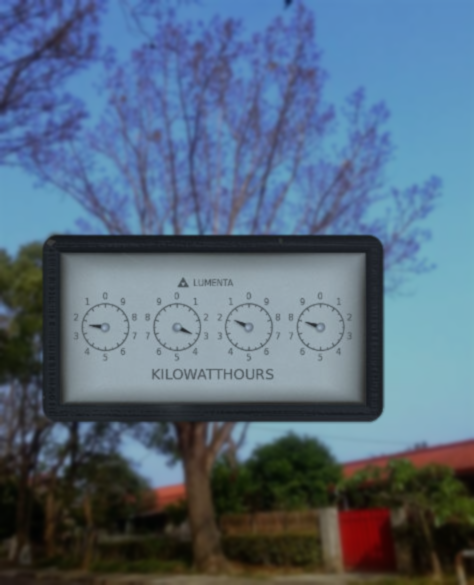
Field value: kWh 2318
